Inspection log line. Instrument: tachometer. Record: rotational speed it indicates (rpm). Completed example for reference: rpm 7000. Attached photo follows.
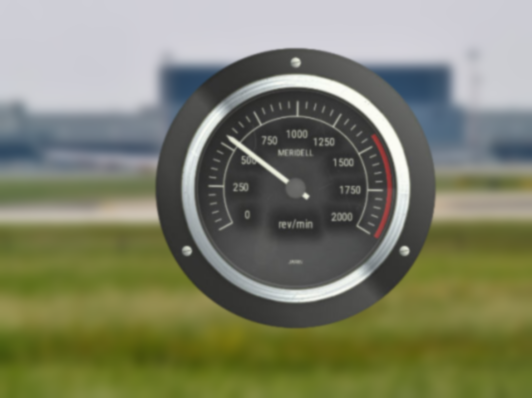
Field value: rpm 550
